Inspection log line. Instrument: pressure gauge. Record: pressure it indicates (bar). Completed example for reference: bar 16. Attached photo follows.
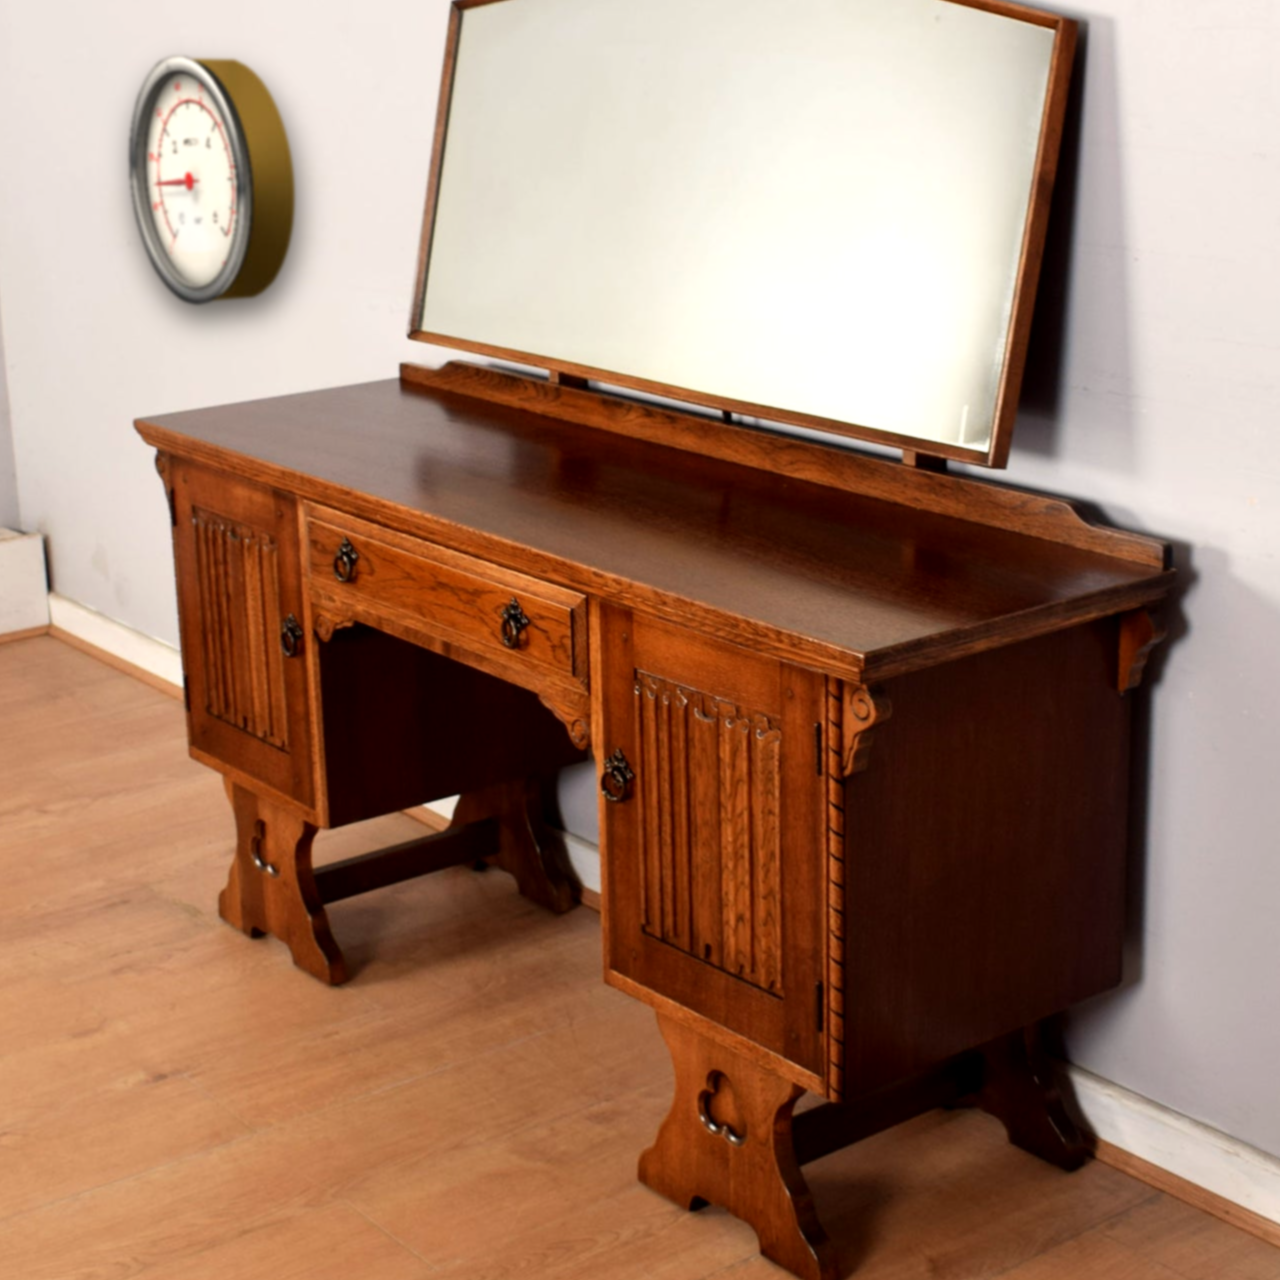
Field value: bar 1
